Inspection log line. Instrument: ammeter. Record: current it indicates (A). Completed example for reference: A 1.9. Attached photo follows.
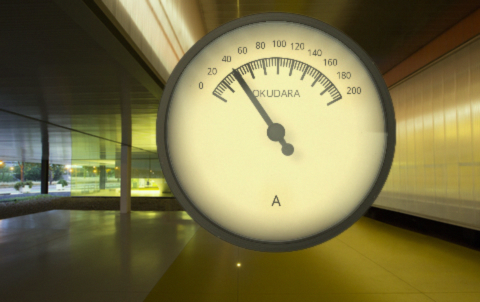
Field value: A 40
